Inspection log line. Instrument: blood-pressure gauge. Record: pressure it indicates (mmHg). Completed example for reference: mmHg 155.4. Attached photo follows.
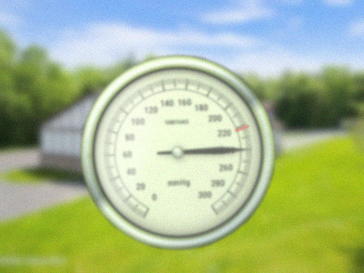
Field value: mmHg 240
